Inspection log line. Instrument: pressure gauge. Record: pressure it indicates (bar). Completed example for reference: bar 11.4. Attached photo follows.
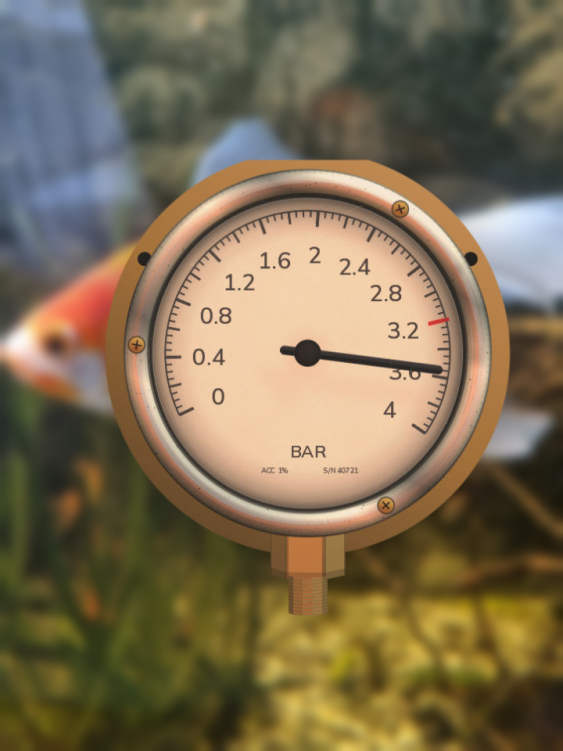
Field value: bar 3.55
